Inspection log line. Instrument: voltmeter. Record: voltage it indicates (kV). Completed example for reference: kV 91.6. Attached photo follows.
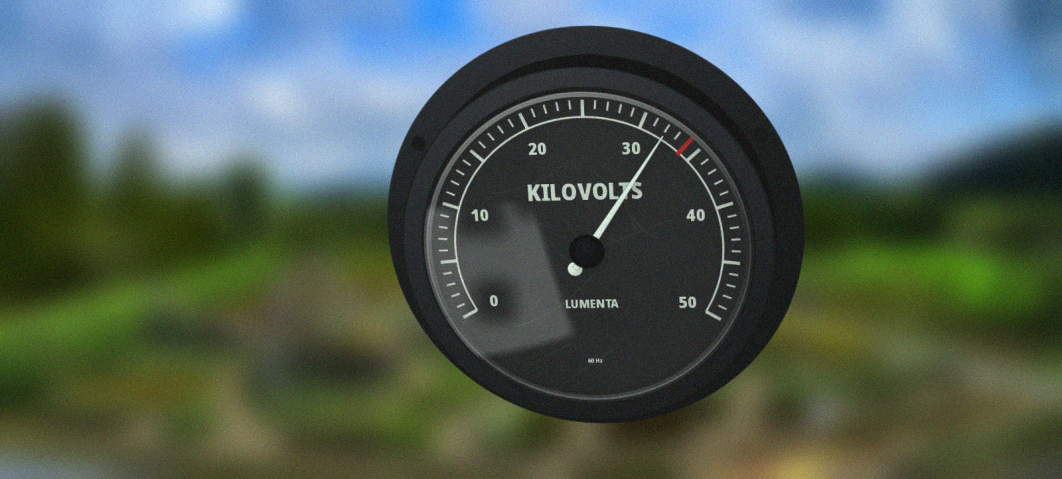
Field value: kV 32
